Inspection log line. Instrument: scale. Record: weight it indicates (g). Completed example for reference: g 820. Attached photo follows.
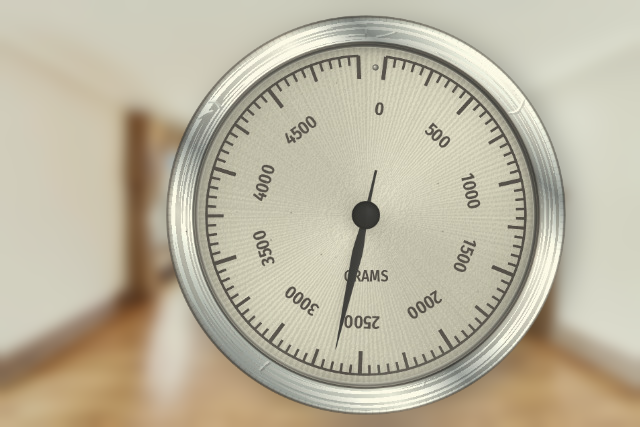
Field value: g 2650
